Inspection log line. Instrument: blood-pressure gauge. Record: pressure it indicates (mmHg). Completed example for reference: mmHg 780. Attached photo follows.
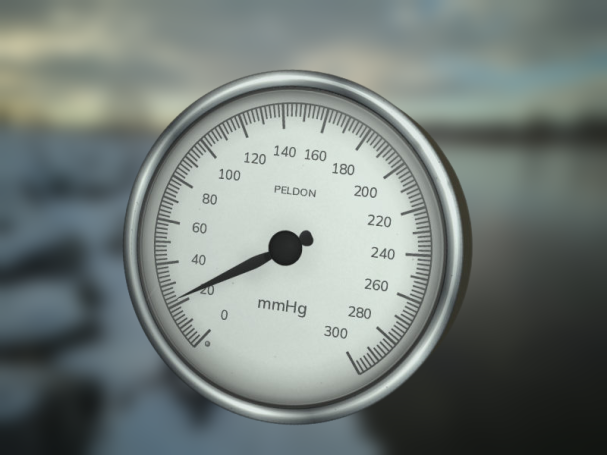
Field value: mmHg 22
